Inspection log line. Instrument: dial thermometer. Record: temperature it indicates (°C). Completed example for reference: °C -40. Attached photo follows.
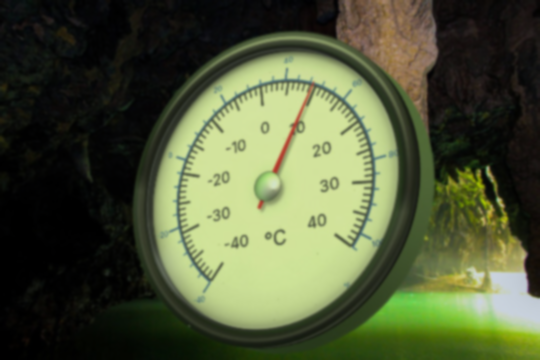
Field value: °C 10
